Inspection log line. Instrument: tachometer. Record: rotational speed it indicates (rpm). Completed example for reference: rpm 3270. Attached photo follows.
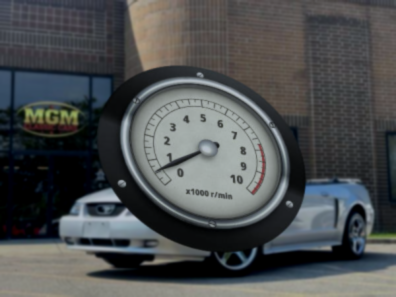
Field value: rpm 500
